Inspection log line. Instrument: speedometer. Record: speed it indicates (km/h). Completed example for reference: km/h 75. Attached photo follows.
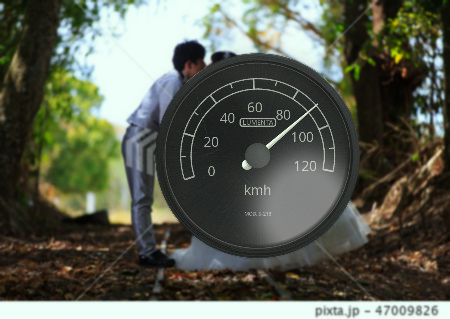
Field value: km/h 90
